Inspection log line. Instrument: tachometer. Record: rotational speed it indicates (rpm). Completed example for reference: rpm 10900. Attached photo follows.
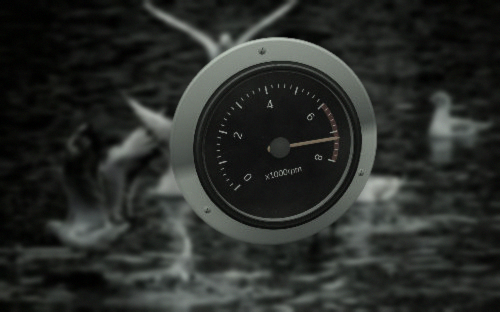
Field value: rpm 7200
